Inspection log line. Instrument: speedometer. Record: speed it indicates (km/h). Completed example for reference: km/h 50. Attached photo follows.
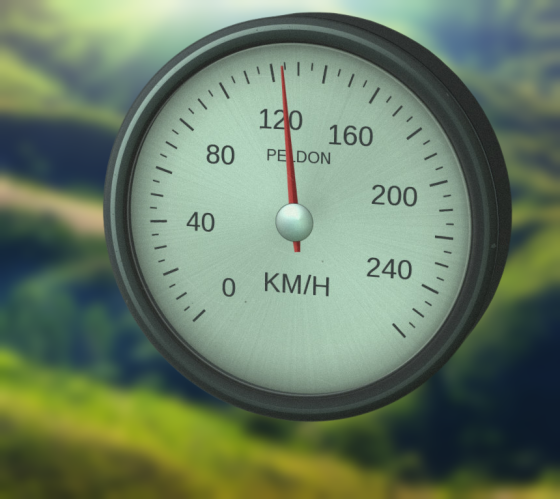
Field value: km/h 125
